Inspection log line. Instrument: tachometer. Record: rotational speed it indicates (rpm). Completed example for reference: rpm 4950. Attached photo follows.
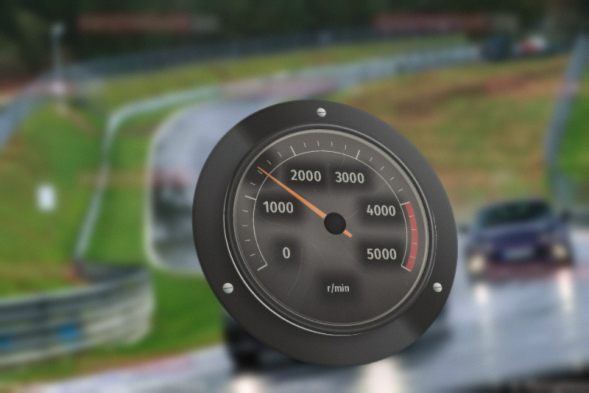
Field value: rpm 1400
